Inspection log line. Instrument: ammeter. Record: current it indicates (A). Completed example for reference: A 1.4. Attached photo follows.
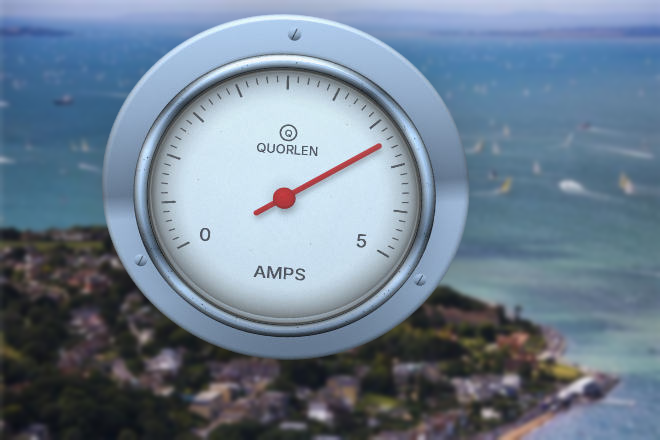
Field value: A 3.7
